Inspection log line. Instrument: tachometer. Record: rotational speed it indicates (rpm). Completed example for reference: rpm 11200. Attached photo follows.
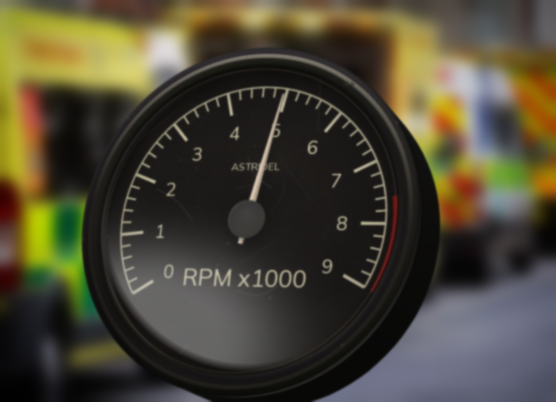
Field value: rpm 5000
